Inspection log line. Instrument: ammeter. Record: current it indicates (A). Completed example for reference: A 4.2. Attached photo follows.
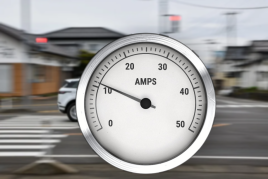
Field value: A 11
